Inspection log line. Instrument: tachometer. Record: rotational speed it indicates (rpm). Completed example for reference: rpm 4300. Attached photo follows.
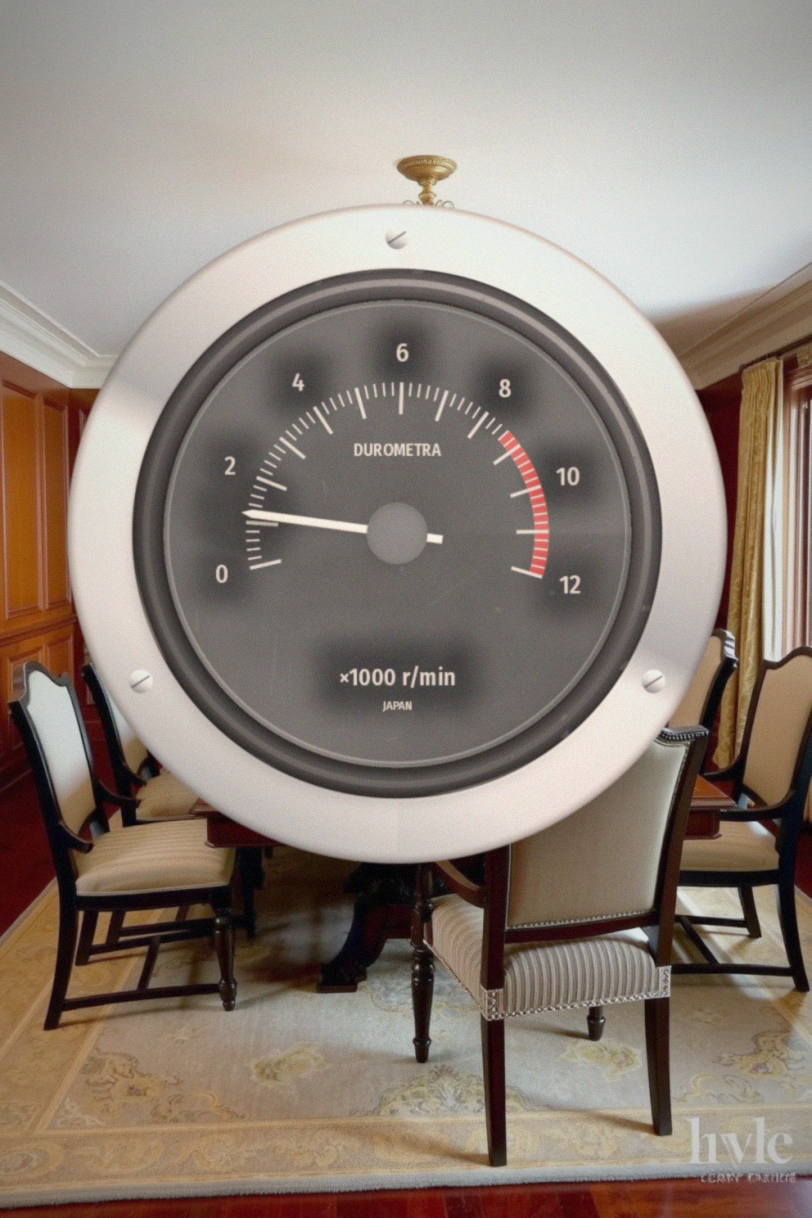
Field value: rpm 1200
